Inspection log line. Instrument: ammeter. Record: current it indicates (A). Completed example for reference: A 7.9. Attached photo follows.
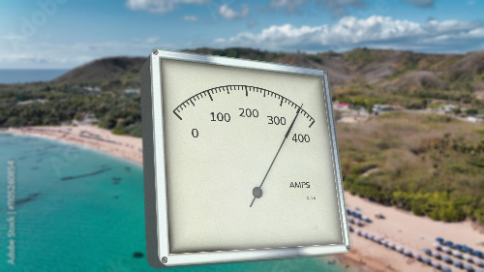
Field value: A 350
